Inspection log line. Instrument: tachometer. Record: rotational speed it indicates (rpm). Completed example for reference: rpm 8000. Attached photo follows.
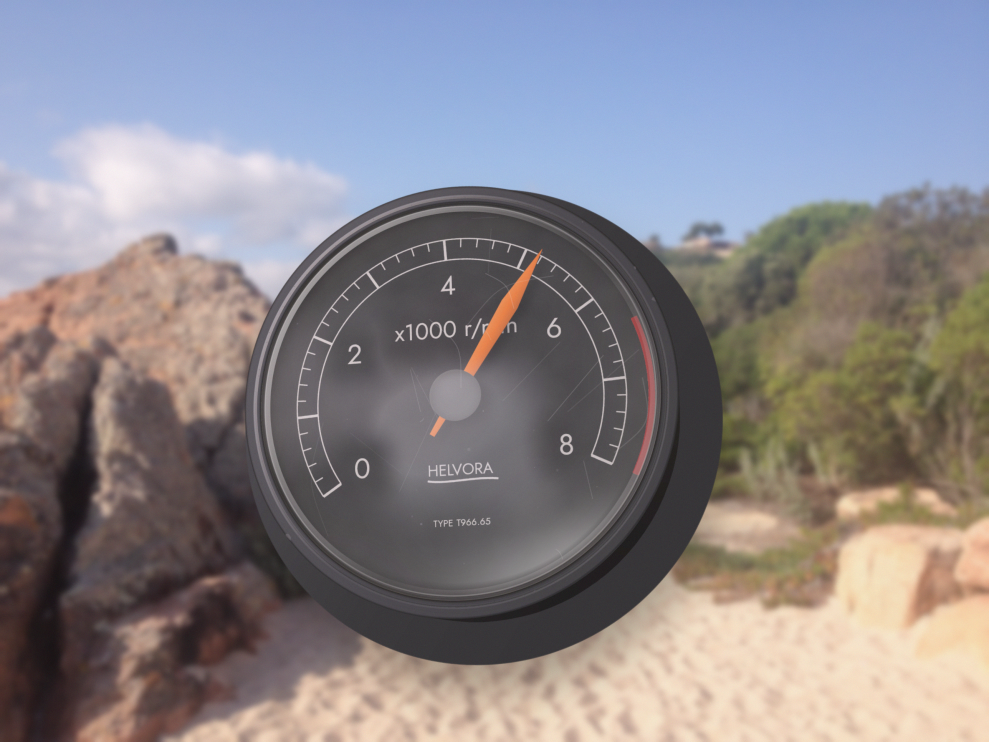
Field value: rpm 5200
